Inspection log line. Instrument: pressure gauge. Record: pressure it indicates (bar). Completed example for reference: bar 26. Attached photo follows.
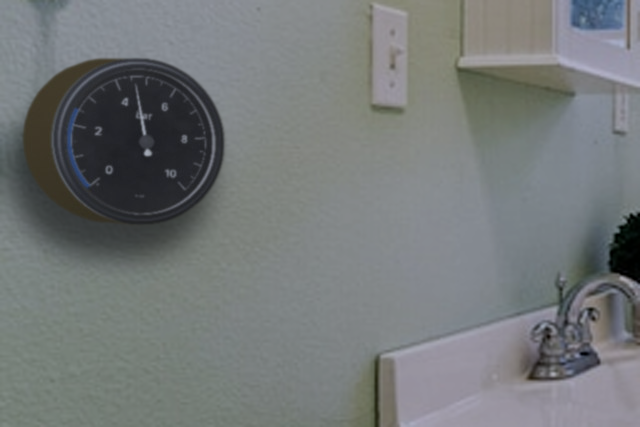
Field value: bar 4.5
